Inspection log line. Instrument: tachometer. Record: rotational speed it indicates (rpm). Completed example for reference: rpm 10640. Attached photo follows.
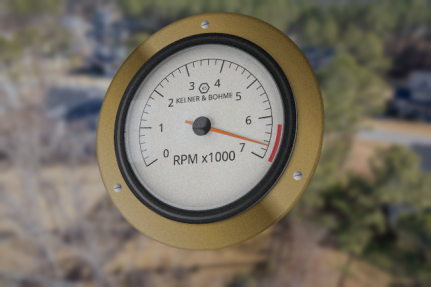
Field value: rpm 6700
